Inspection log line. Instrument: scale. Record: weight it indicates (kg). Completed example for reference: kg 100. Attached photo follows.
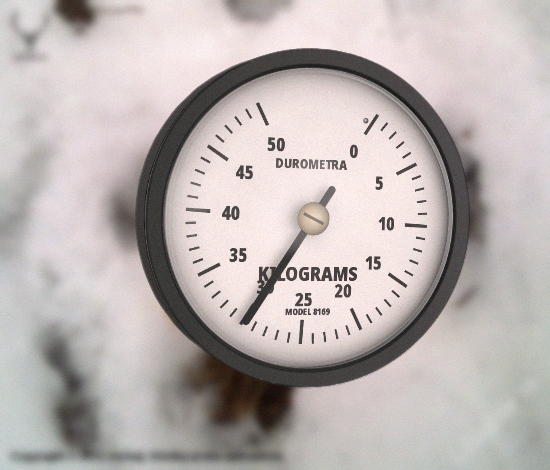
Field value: kg 30
